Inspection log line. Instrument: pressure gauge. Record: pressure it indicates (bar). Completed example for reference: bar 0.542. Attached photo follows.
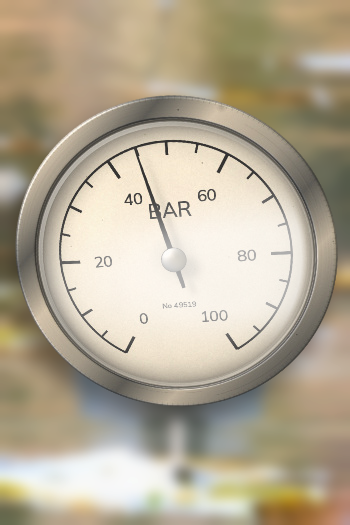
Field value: bar 45
